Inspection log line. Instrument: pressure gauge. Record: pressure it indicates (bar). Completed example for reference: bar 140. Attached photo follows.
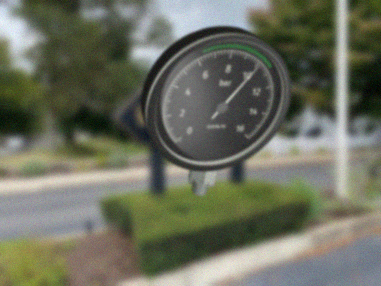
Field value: bar 10
